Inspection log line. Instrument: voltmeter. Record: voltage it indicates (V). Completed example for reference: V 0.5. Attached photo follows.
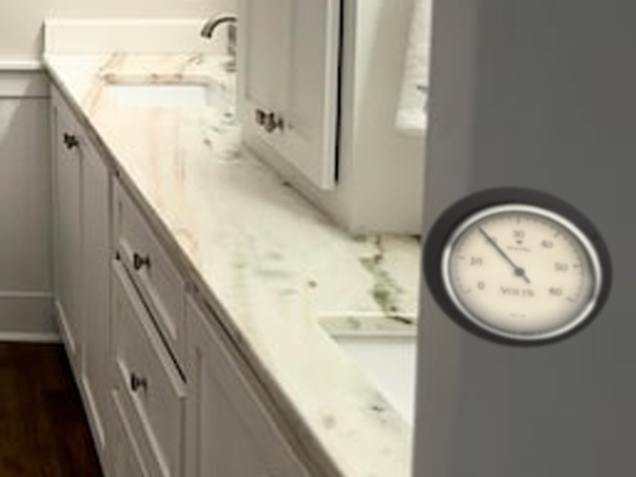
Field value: V 20
